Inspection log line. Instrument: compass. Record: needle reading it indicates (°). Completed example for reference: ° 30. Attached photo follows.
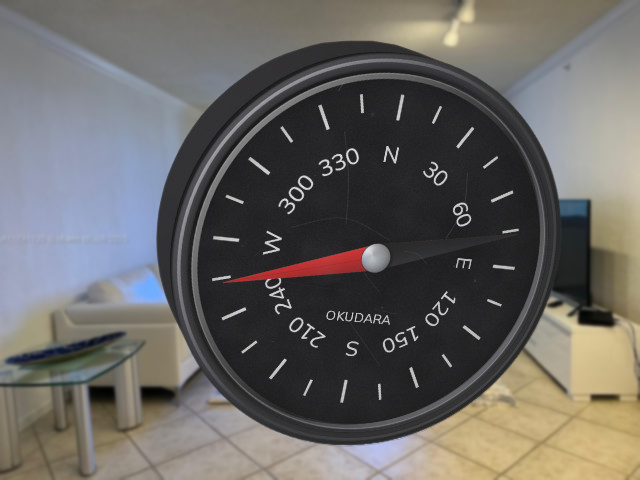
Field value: ° 255
